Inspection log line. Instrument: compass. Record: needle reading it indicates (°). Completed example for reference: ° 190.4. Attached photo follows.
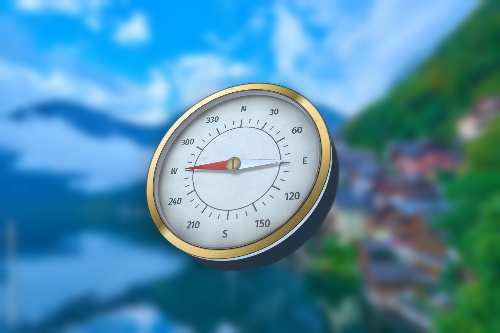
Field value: ° 270
